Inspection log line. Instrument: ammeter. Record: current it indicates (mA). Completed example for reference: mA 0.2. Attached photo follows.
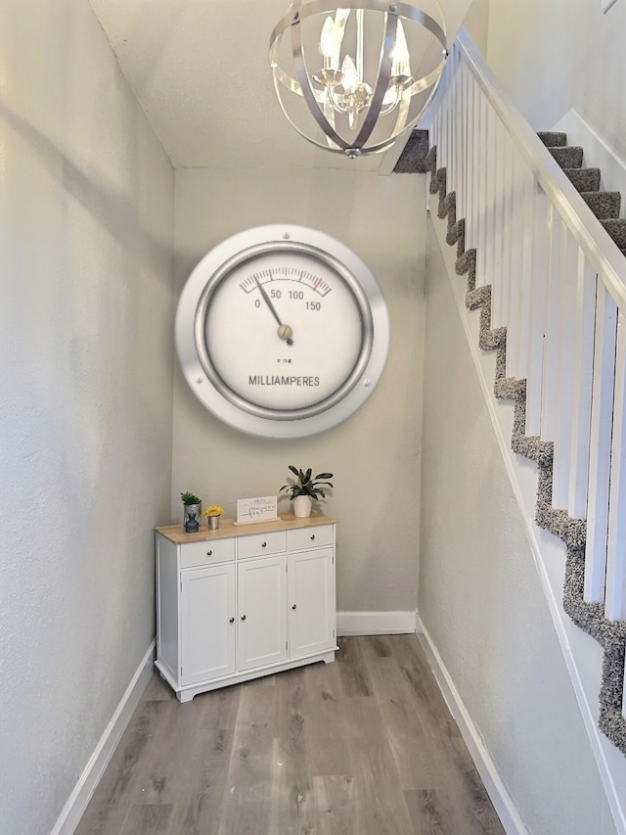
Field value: mA 25
